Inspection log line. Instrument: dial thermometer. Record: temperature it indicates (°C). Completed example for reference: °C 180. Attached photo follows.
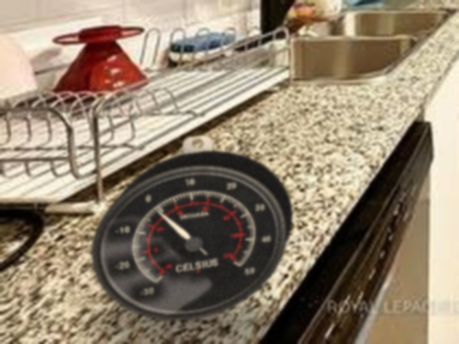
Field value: °C 0
